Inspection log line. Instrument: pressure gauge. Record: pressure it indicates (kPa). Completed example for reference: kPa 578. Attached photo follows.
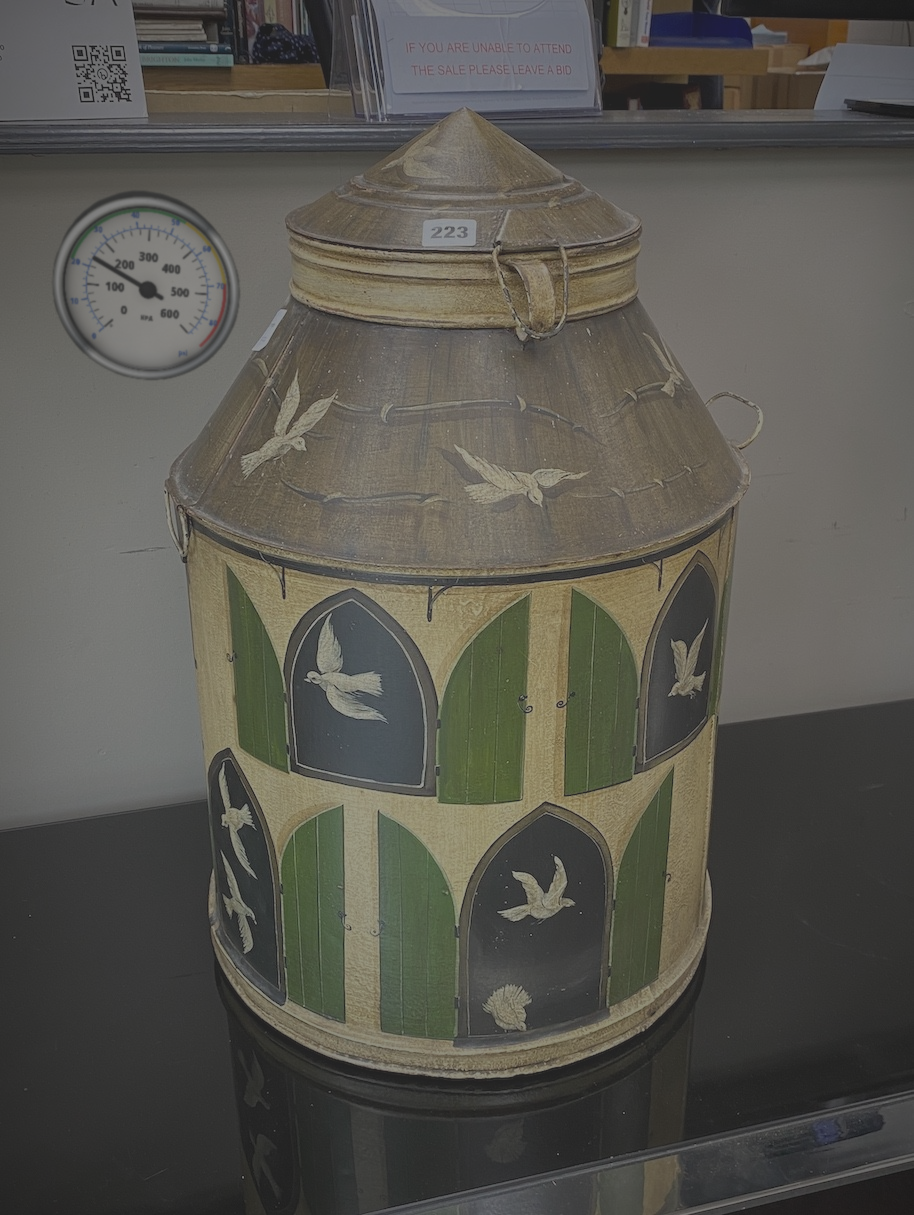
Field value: kPa 160
